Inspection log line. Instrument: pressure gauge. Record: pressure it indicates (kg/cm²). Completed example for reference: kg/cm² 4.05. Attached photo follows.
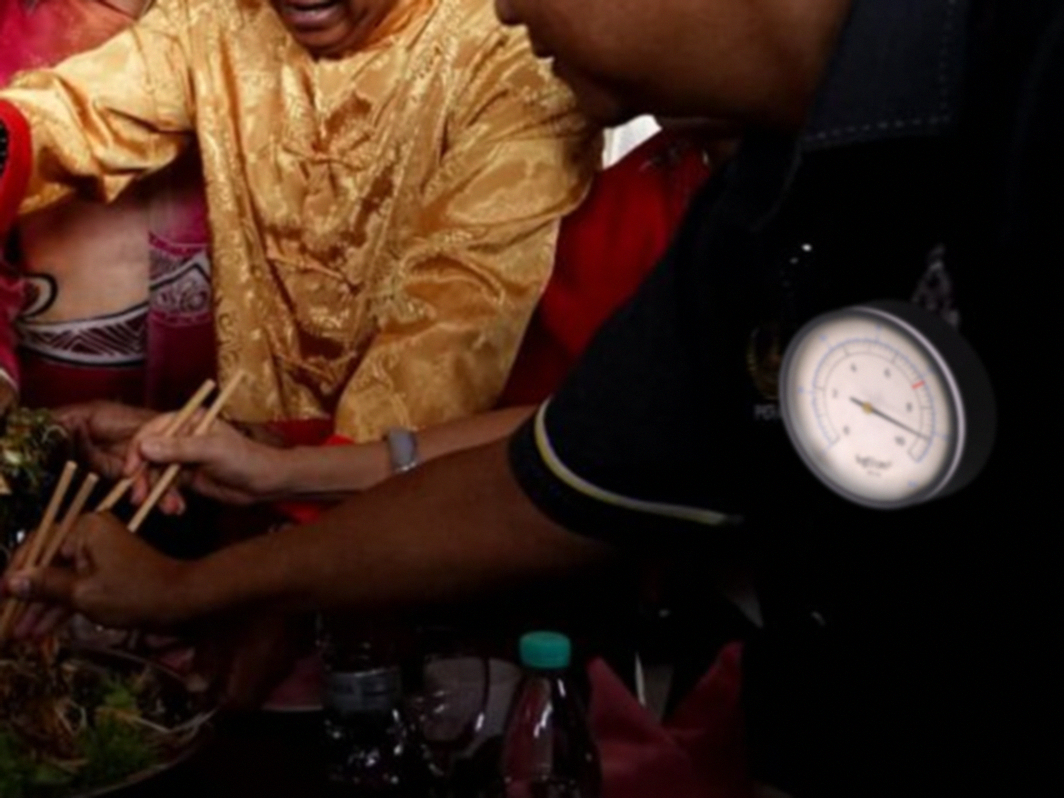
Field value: kg/cm² 9
